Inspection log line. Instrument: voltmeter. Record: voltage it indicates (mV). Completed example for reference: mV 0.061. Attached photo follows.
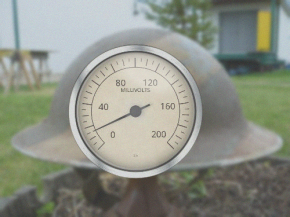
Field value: mV 15
